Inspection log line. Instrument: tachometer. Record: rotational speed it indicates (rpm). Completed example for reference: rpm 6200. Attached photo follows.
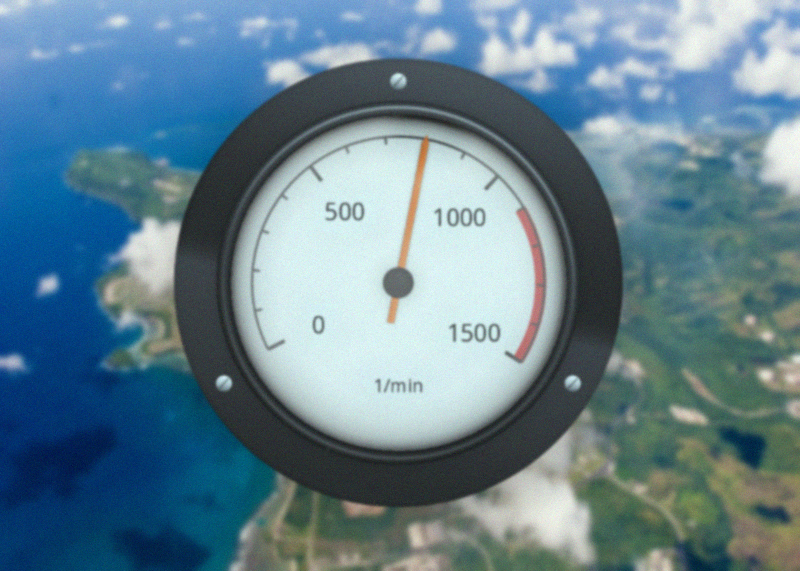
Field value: rpm 800
